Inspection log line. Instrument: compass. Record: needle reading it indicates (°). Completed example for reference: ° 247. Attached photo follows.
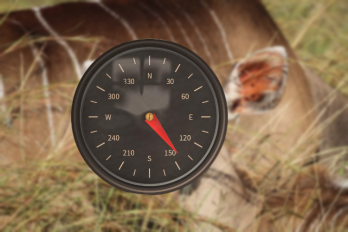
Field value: ° 142.5
